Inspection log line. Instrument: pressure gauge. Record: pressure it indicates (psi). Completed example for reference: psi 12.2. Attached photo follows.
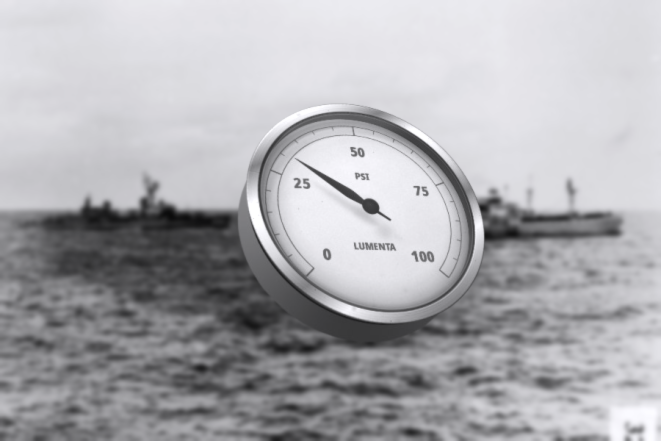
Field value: psi 30
